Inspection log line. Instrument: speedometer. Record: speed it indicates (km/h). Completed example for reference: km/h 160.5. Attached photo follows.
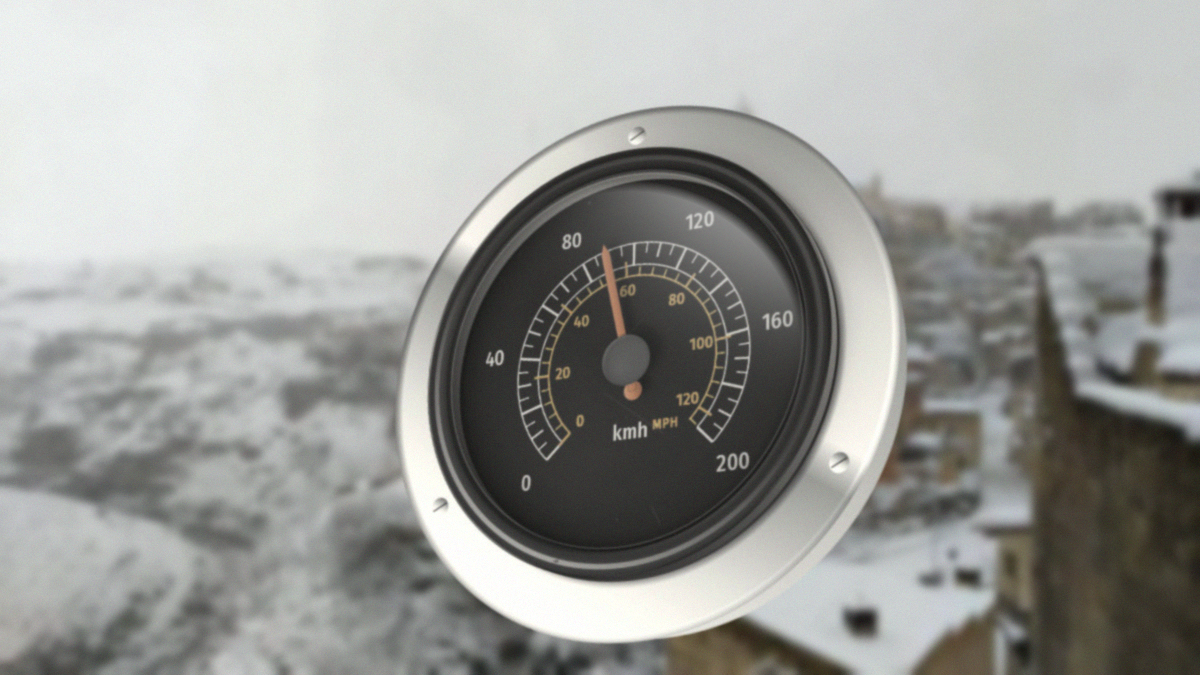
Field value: km/h 90
